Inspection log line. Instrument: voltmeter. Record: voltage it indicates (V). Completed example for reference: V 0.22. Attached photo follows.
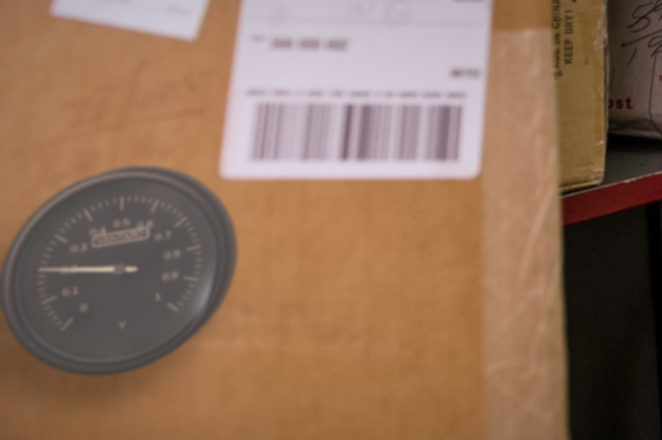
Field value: V 0.2
